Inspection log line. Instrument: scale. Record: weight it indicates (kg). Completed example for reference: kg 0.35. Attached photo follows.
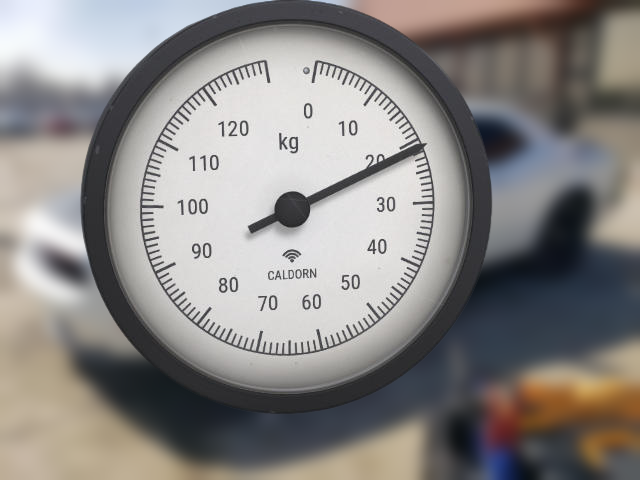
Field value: kg 21
